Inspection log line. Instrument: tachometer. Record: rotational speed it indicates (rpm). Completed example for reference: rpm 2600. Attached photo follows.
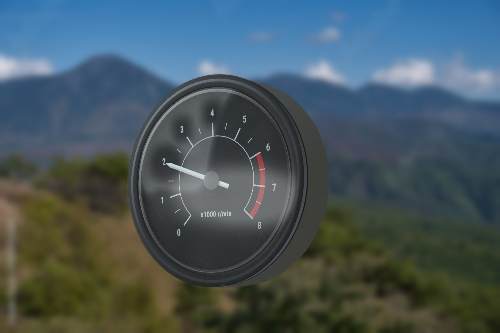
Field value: rpm 2000
